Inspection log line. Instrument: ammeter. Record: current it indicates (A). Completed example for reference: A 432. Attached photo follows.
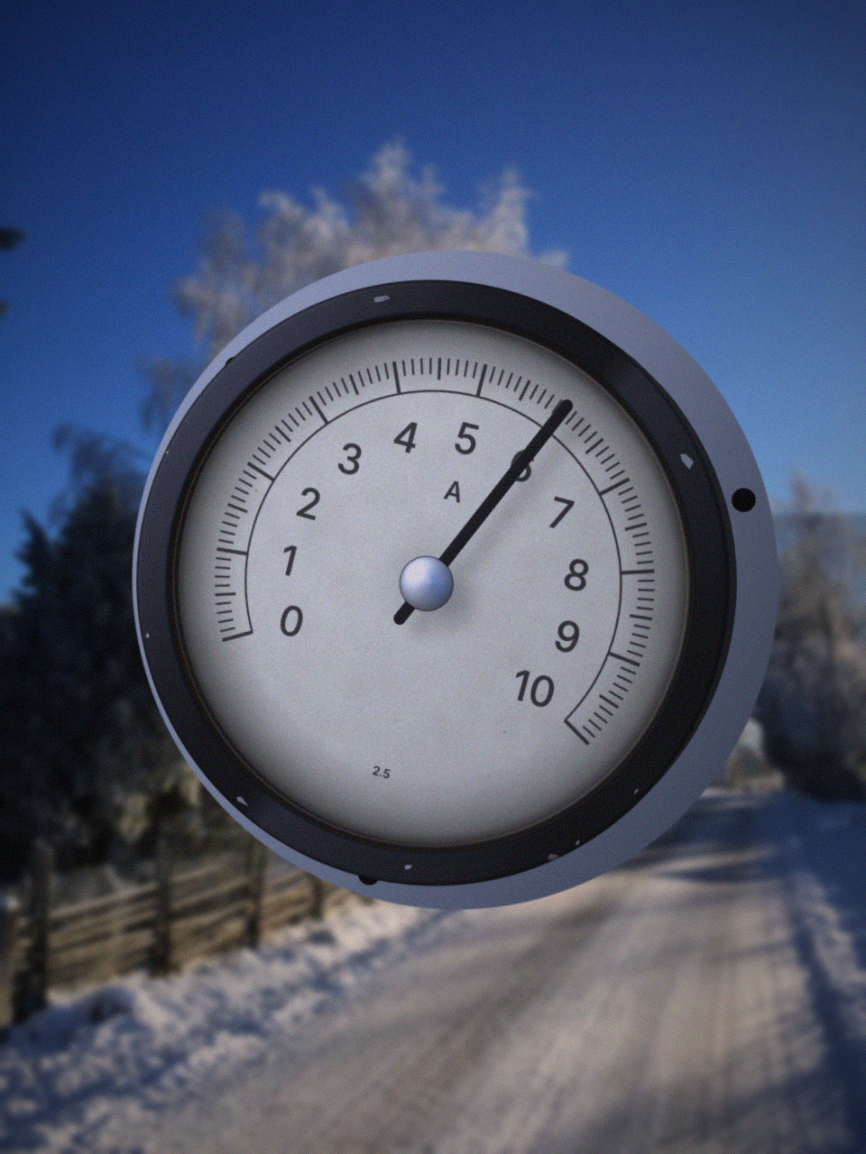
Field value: A 6
